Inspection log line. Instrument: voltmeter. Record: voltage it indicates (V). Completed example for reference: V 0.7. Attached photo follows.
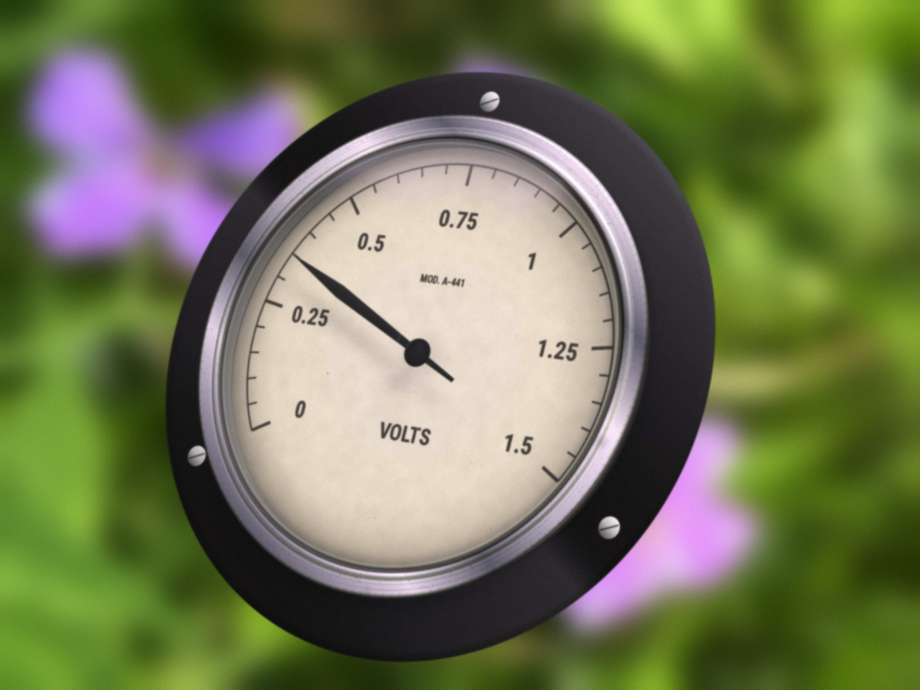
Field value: V 0.35
